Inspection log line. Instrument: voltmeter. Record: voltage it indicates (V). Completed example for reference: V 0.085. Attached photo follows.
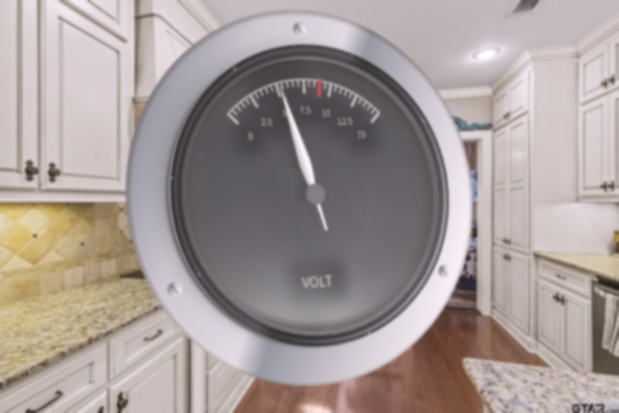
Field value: V 5
